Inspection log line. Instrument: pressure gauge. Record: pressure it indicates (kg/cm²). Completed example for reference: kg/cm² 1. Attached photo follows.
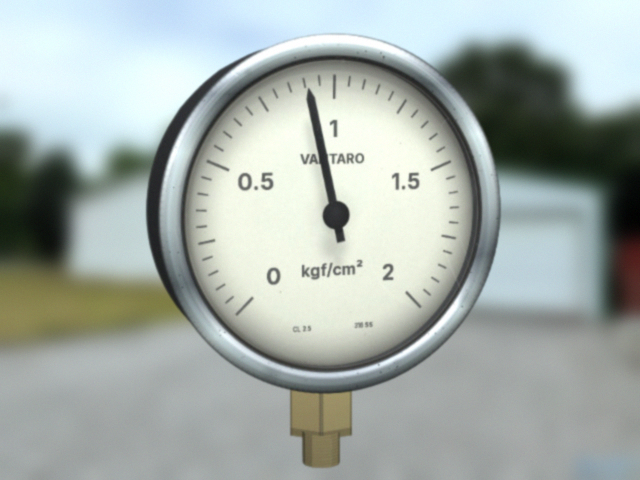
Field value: kg/cm² 0.9
